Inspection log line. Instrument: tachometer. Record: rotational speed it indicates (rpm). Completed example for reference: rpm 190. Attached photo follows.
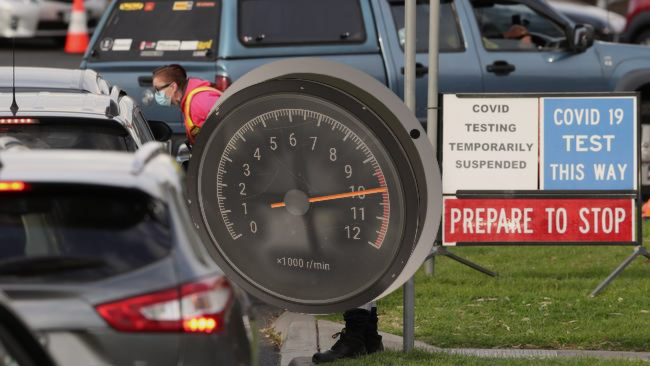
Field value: rpm 10000
